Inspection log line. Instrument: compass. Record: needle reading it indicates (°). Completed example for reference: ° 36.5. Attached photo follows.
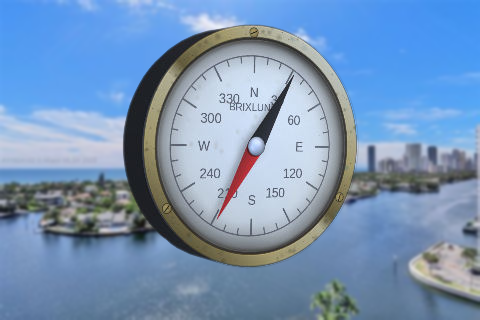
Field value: ° 210
